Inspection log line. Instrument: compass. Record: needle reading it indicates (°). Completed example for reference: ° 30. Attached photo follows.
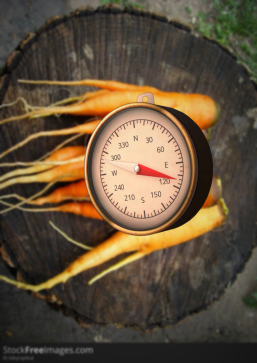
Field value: ° 110
